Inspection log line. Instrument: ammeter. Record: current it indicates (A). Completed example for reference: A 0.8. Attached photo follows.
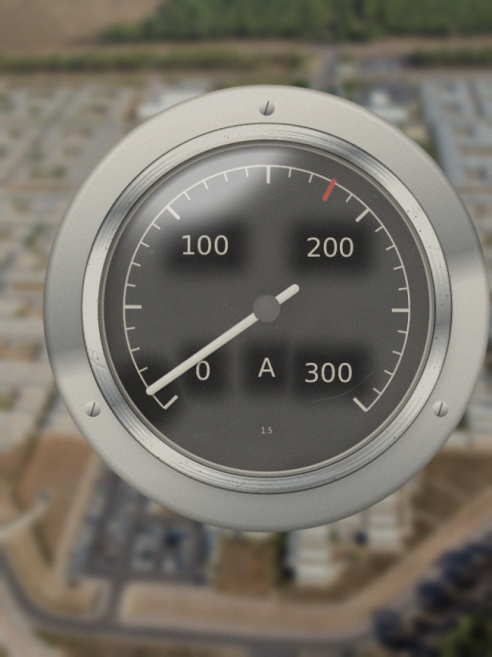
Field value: A 10
